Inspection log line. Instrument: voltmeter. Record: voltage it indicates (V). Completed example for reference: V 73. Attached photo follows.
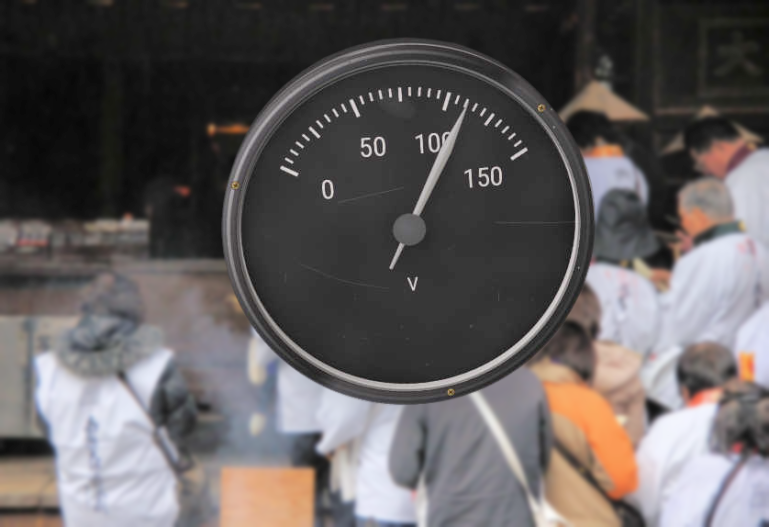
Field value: V 110
